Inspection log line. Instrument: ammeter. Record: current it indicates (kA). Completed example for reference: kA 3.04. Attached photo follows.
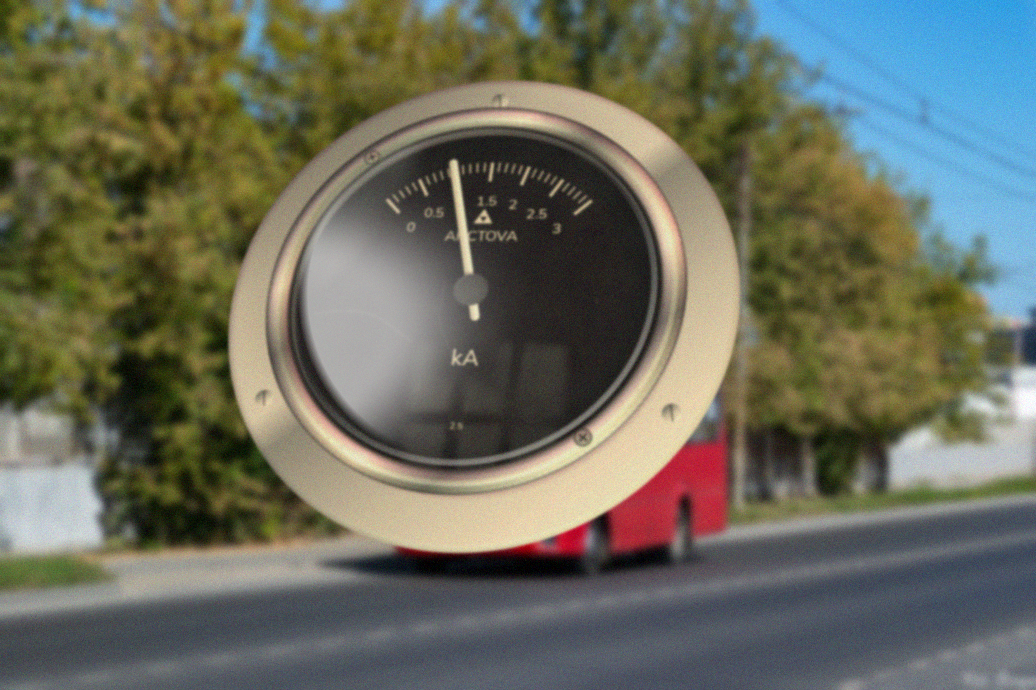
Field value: kA 1
